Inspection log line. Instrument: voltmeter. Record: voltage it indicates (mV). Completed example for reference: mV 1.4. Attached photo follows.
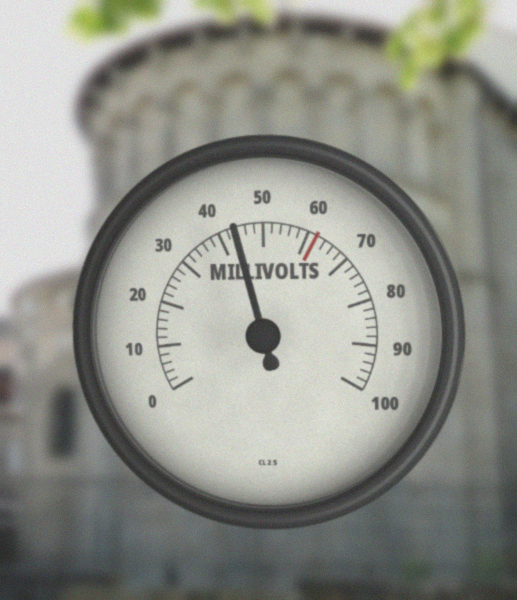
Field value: mV 44
